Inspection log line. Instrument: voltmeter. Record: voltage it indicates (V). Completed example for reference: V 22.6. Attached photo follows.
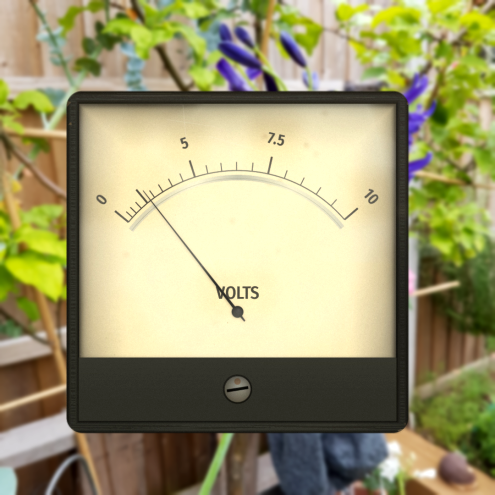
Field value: V 2.75
